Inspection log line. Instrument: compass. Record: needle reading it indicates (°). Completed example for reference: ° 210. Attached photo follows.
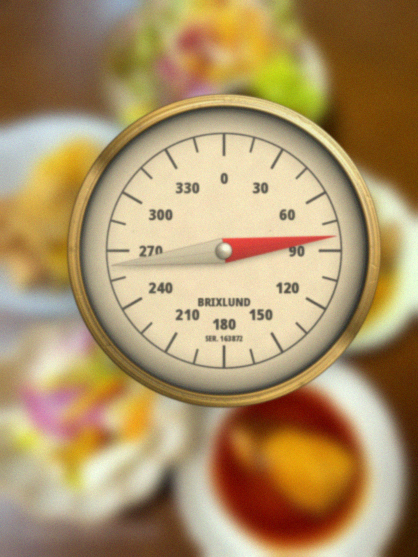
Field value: ° 82.5
